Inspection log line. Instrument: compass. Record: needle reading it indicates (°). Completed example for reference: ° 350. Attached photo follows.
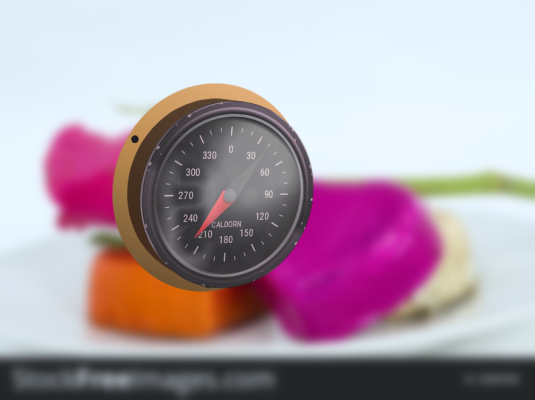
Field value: ° 220
